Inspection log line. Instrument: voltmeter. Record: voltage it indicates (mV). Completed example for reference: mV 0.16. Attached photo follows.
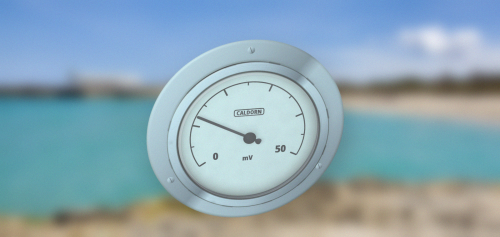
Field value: mV 12.5
